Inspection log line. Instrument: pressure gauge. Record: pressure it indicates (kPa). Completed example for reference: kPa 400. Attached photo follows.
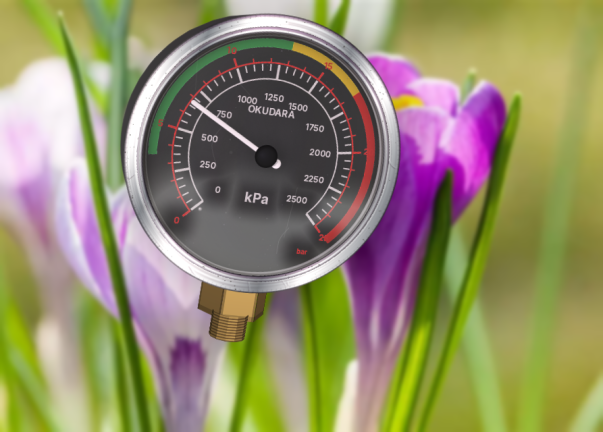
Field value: kPa 675
